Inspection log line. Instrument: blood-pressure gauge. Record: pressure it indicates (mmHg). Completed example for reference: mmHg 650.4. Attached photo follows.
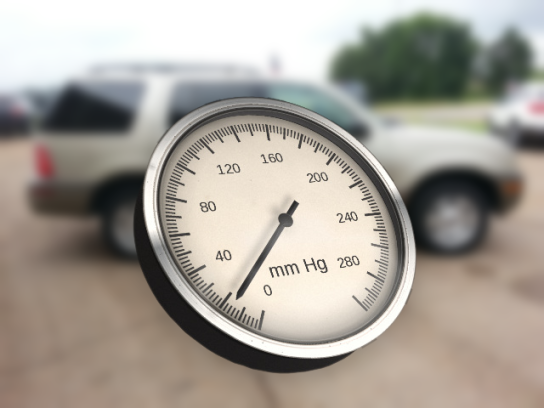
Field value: mmHg 16
